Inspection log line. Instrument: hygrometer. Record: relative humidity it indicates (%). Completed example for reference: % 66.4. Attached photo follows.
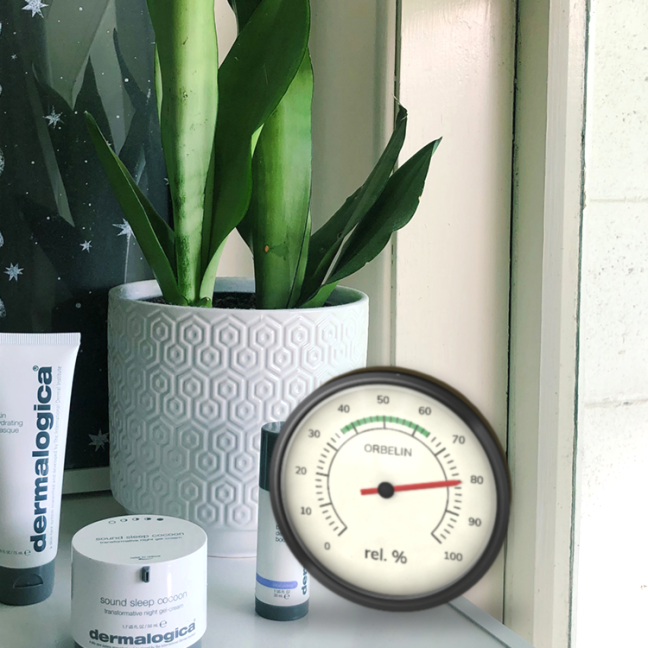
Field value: % 80
